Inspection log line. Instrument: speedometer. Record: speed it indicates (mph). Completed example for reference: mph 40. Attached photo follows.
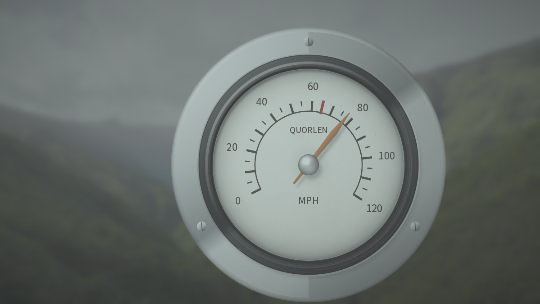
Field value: mph 77.5
